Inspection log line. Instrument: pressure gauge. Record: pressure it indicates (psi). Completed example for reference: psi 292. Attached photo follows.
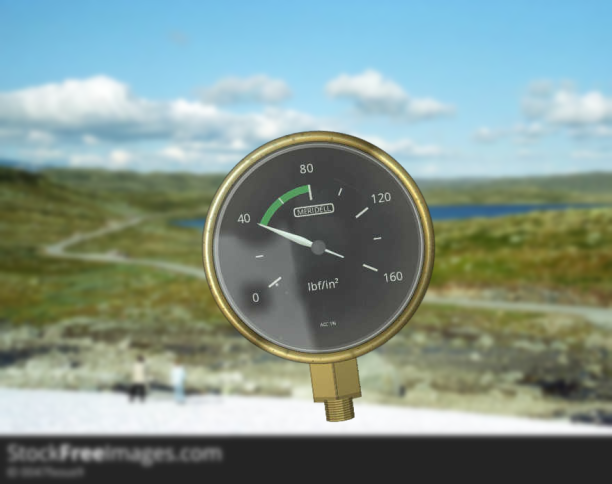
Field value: psi 40
